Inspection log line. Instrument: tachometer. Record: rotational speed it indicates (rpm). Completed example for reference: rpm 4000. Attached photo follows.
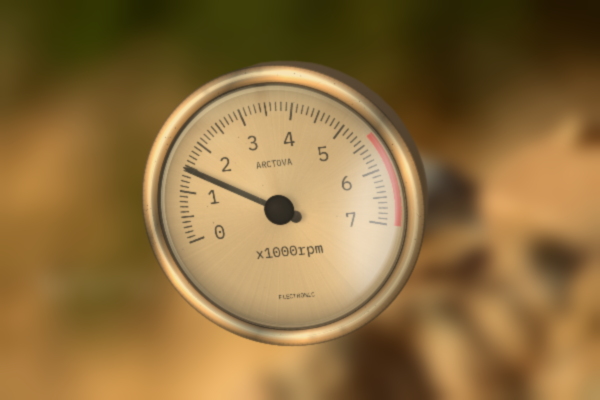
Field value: rpm 1500
